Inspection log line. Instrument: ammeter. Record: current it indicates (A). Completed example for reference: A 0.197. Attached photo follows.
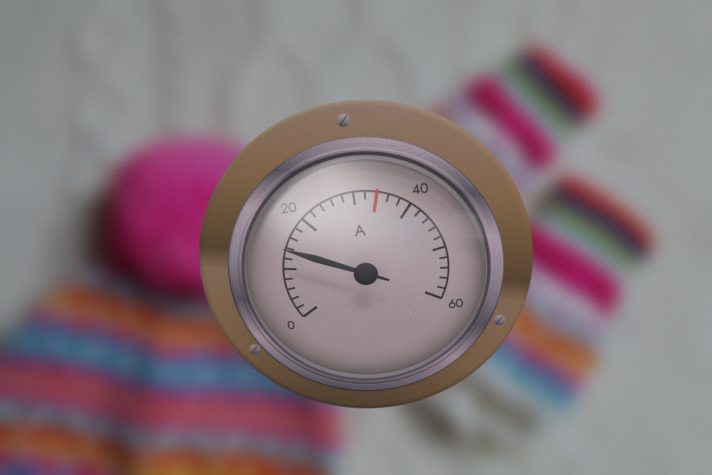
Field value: A 14
